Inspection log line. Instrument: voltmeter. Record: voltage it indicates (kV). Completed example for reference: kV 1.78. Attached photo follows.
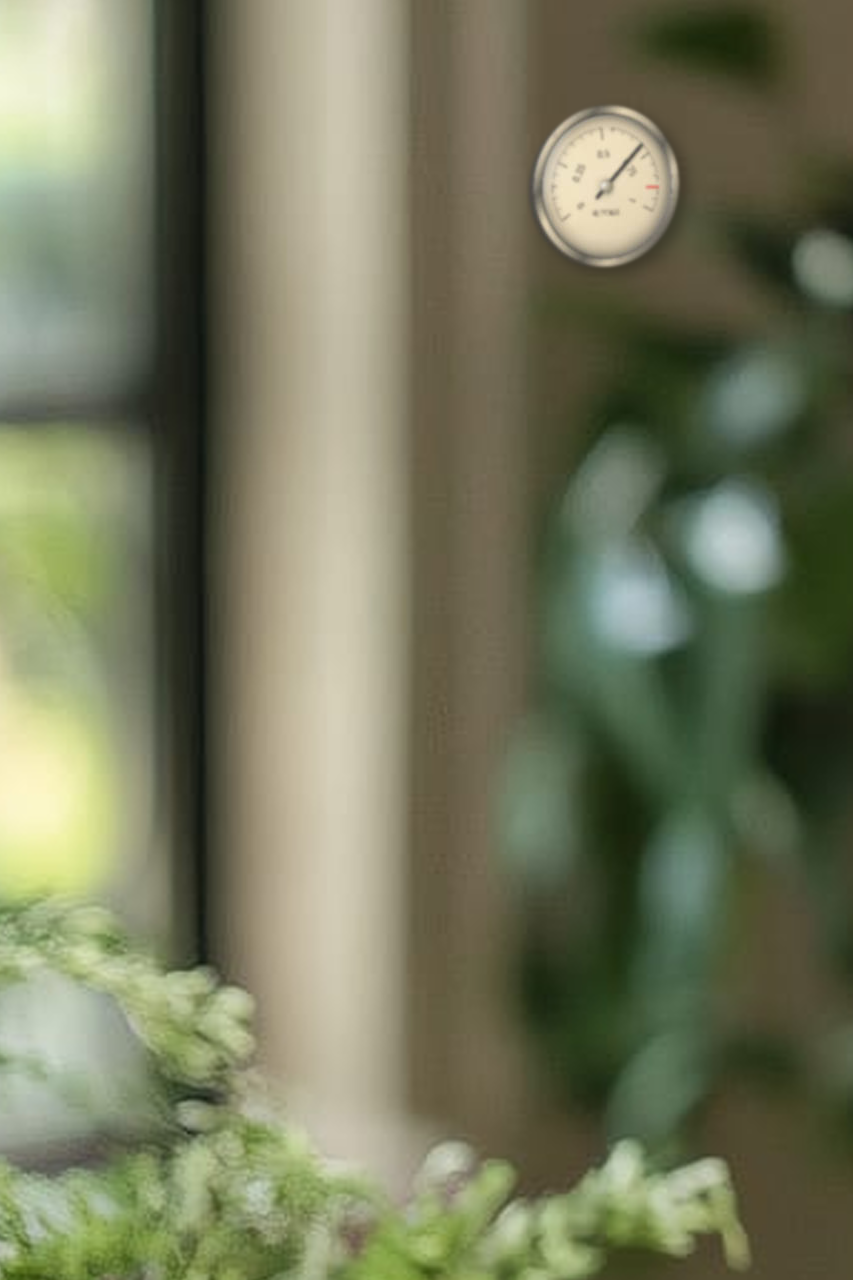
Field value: kV 0.7
